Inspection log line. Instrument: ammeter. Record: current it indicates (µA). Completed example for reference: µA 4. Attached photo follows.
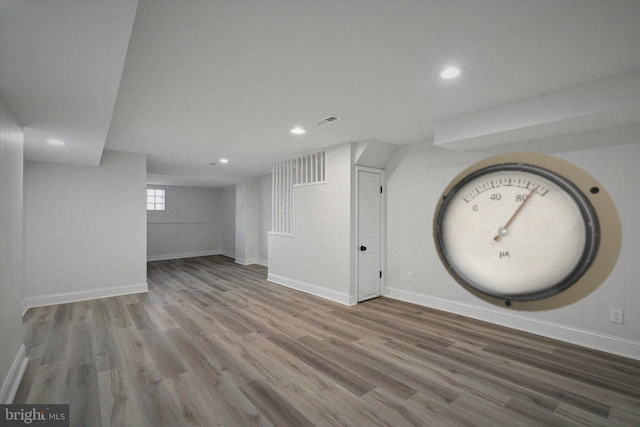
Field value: µA 90
